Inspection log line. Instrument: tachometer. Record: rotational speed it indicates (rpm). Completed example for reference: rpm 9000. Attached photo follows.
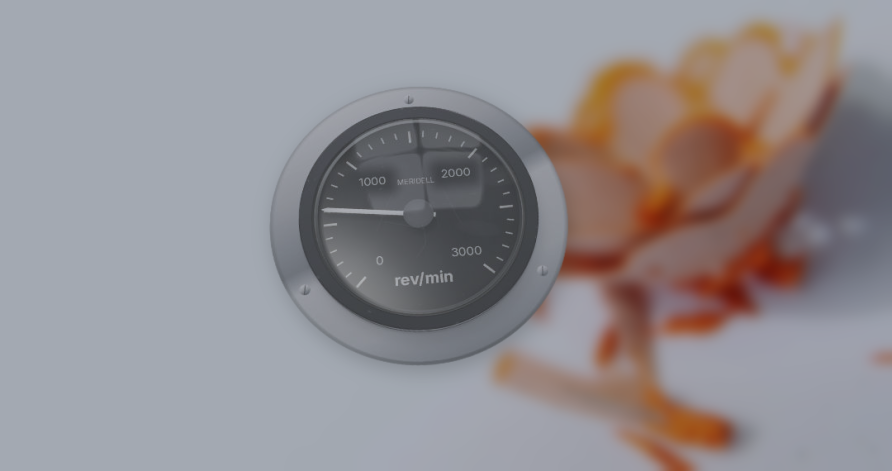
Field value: rpm 600
